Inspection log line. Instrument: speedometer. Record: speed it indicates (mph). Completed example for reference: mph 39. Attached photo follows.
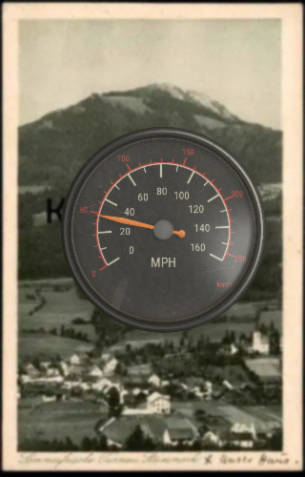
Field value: mph 30
